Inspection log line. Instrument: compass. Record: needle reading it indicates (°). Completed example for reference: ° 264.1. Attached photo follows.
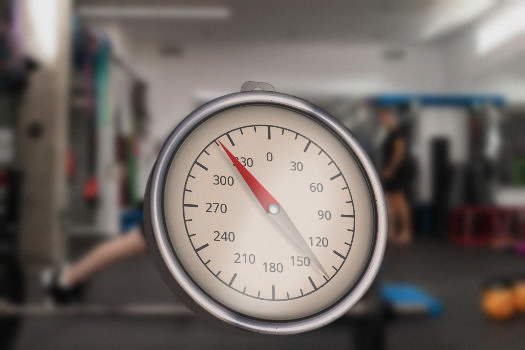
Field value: ° 320
